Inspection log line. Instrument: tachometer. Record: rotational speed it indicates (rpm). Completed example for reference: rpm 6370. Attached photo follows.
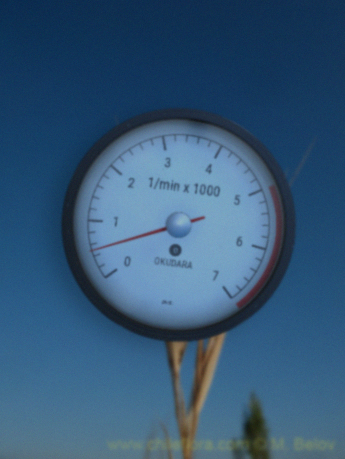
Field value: rpm 500
